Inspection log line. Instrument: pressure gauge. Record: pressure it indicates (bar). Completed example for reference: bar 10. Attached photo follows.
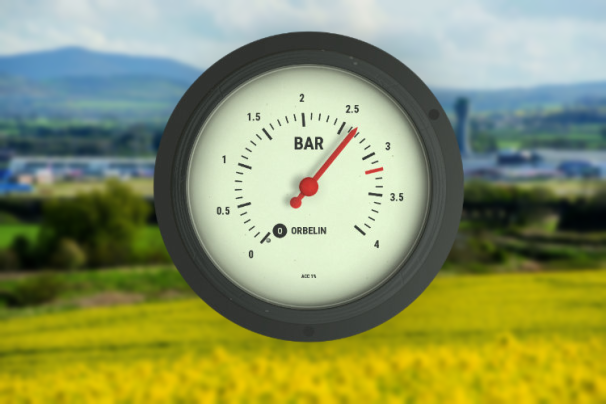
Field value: bar 2.65
